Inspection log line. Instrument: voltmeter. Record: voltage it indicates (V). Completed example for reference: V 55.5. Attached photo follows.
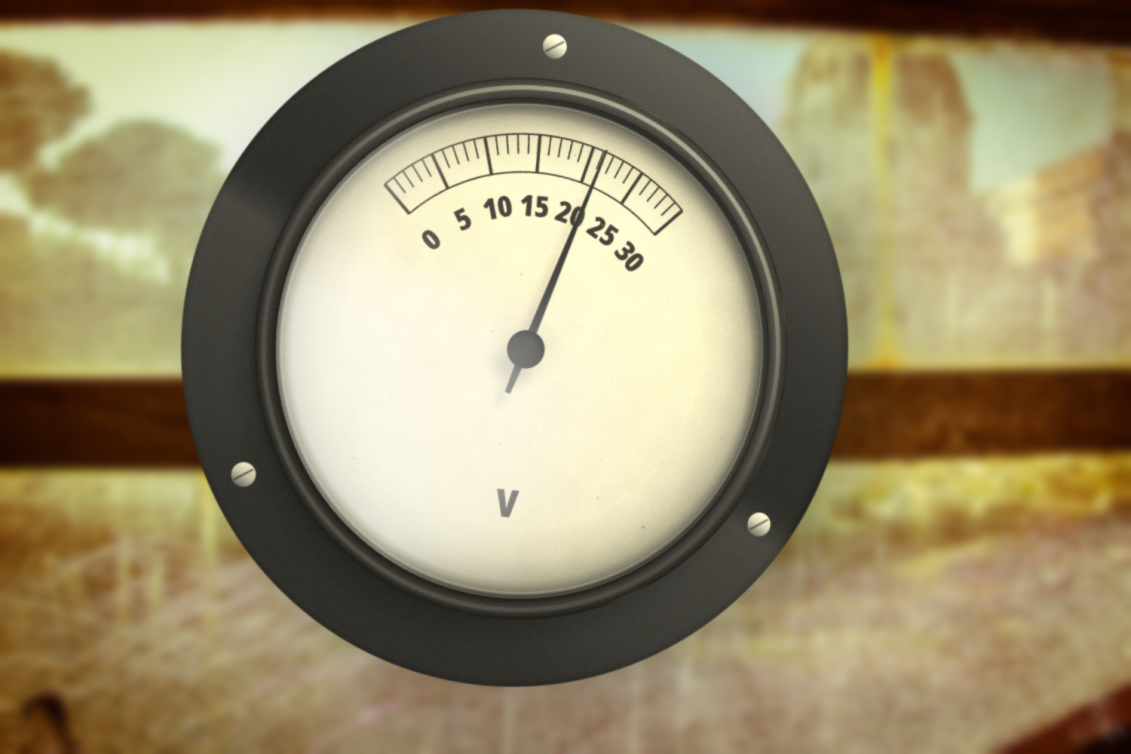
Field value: V 21
